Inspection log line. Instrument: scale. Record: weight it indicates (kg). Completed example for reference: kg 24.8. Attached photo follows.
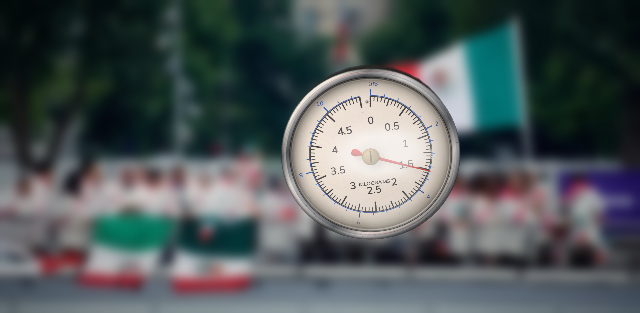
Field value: kg 1.5
